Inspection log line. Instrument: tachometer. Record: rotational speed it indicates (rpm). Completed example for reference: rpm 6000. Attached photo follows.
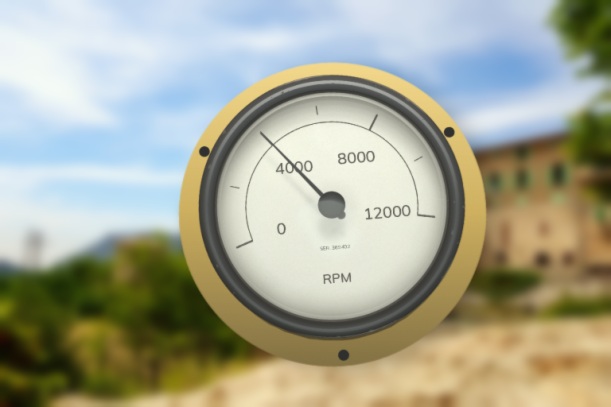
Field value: rpm 4000
